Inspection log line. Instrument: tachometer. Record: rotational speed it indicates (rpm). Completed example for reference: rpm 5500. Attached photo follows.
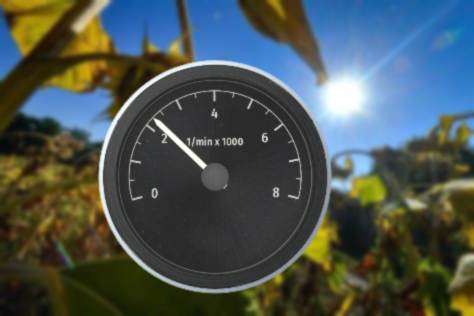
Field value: rpm 2250
